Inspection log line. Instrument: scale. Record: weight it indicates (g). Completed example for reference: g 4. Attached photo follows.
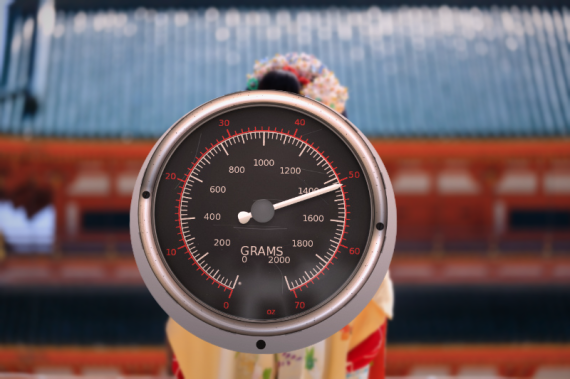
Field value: g 1440
